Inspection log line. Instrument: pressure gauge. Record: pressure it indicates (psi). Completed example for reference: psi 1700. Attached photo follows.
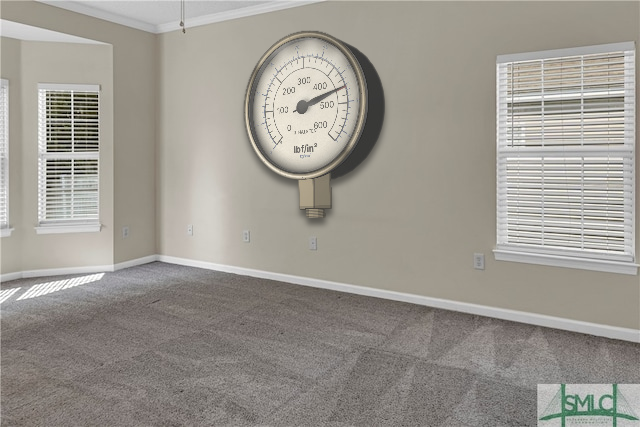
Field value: psi 460
